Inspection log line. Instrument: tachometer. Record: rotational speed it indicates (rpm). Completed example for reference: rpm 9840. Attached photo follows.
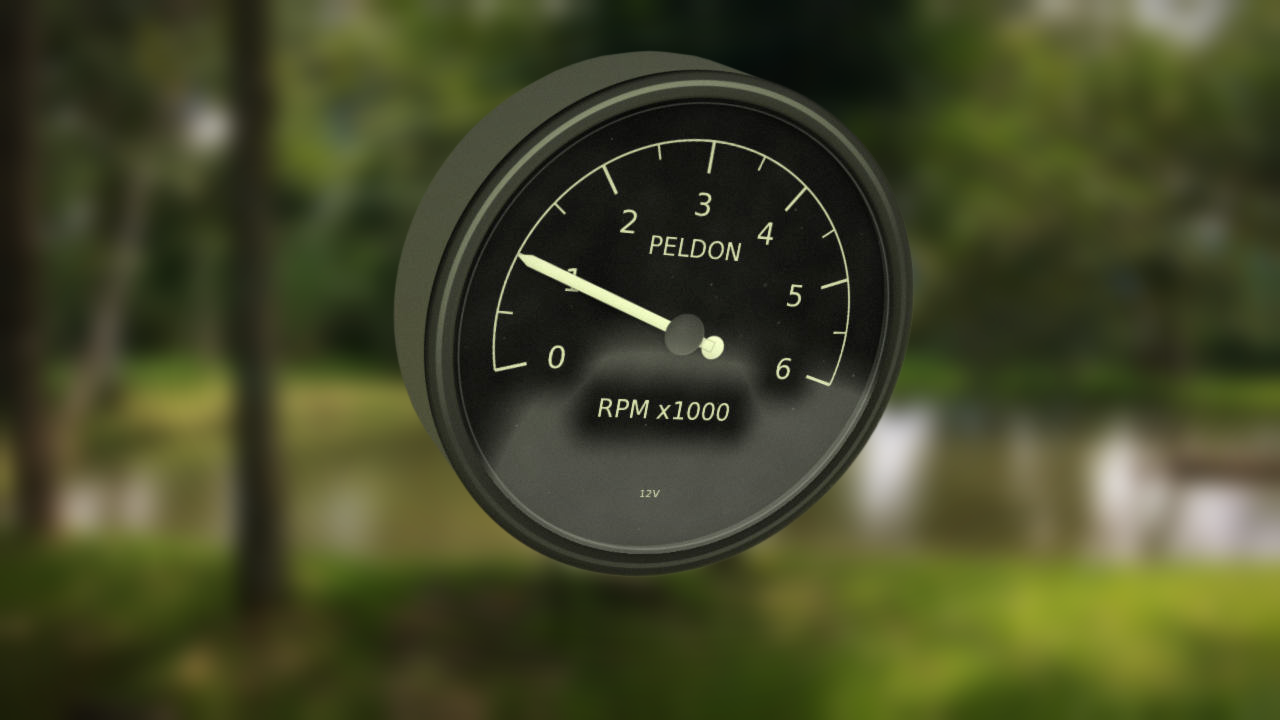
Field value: rpm 1000
